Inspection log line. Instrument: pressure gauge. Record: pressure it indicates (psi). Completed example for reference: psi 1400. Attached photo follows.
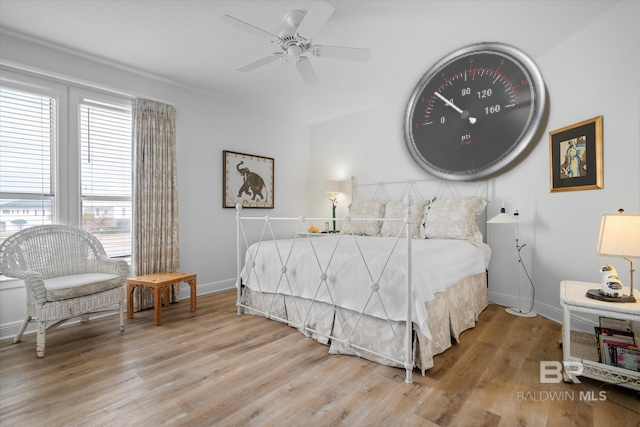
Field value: psi 40
